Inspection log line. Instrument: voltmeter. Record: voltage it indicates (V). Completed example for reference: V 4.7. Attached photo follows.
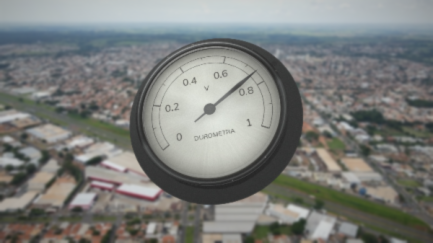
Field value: V 0.75
